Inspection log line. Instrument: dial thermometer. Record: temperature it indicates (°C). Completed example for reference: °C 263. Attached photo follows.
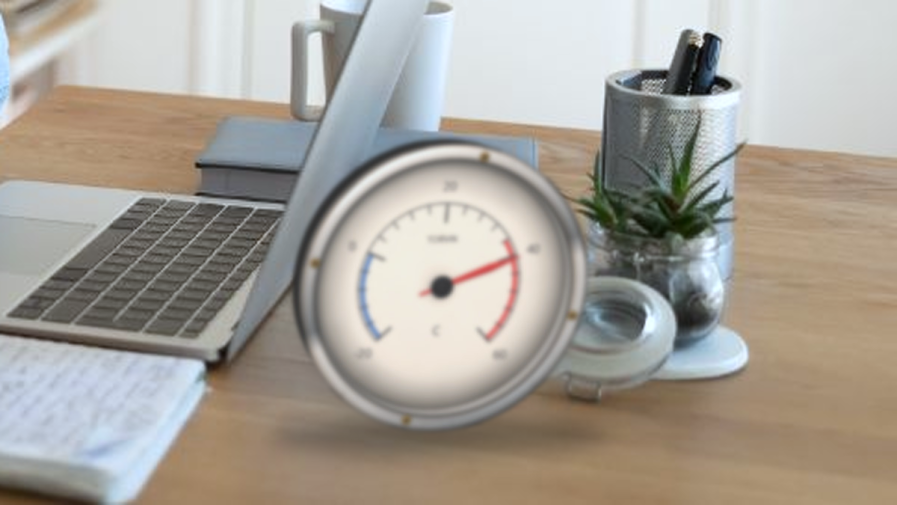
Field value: °C 40
